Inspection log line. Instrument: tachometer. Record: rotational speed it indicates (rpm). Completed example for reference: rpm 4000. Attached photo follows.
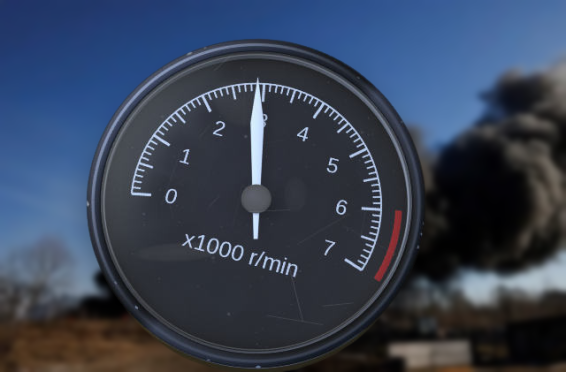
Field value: rpm 2900
